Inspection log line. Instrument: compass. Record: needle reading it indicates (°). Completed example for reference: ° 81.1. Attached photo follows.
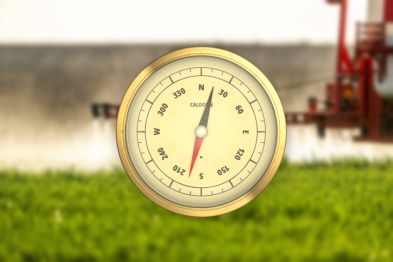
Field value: ° 195
